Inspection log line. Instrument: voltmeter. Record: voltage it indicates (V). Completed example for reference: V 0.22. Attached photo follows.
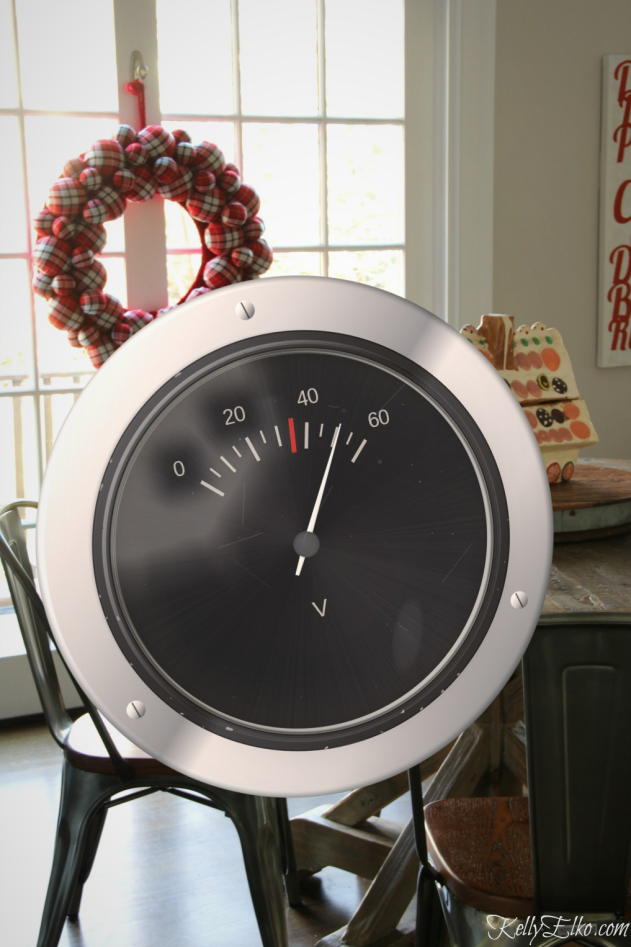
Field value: V 50
